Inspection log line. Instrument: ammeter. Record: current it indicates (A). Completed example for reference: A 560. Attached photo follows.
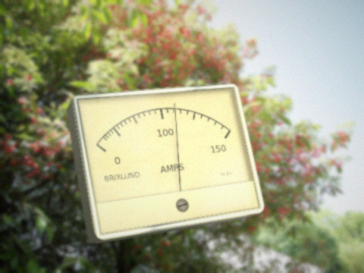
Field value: A 110
